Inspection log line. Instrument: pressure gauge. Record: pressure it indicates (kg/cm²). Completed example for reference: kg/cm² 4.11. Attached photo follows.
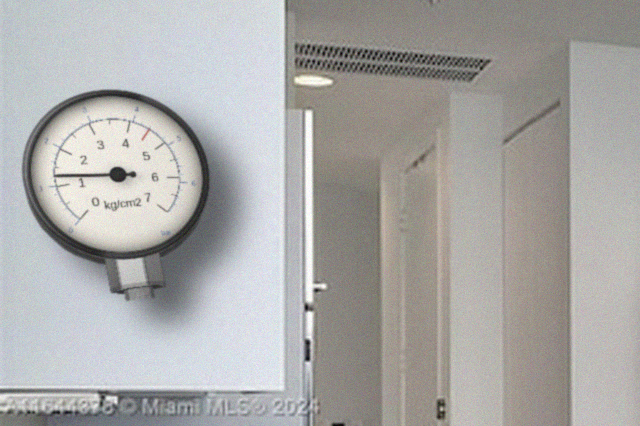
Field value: kg/cm² 1.25
